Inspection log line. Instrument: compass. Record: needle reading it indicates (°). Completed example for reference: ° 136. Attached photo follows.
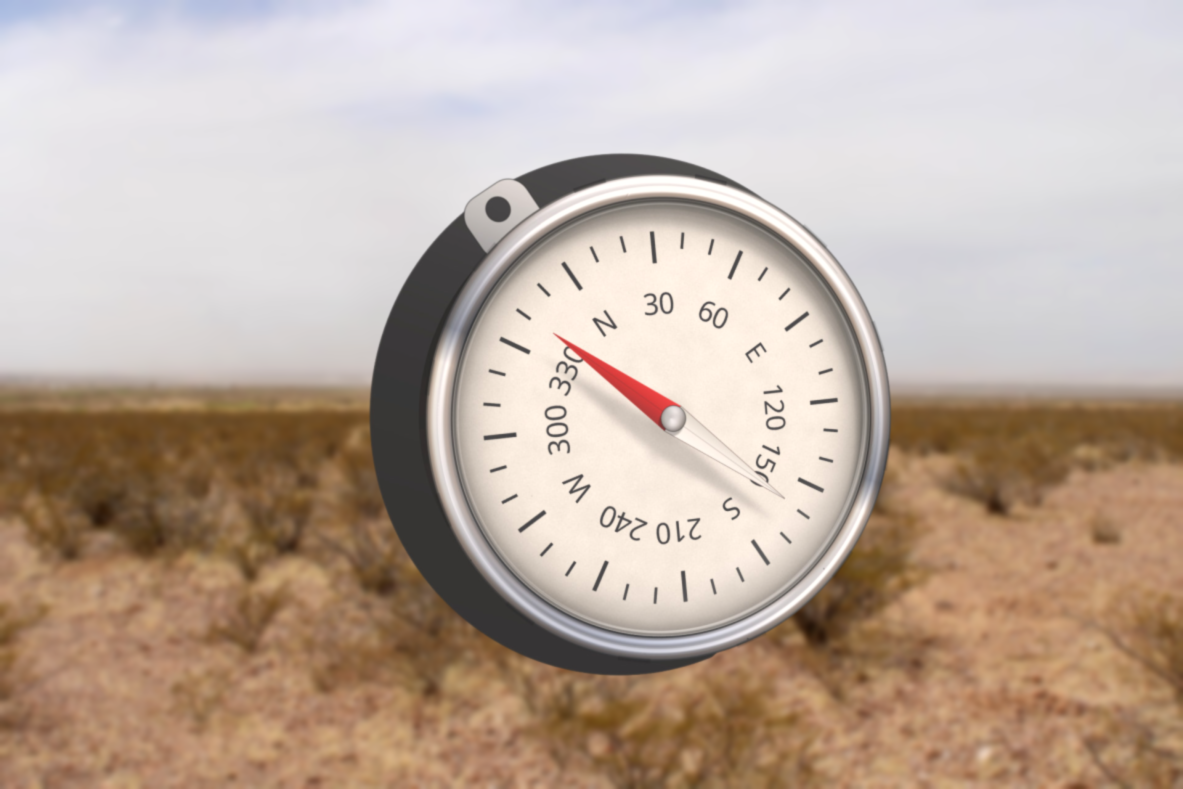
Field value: ° 340
